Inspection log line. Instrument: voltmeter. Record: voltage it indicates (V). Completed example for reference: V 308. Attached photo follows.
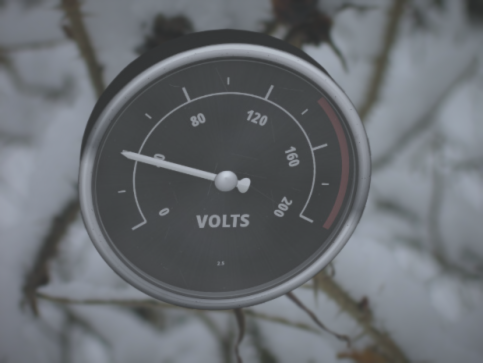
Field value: V 40
